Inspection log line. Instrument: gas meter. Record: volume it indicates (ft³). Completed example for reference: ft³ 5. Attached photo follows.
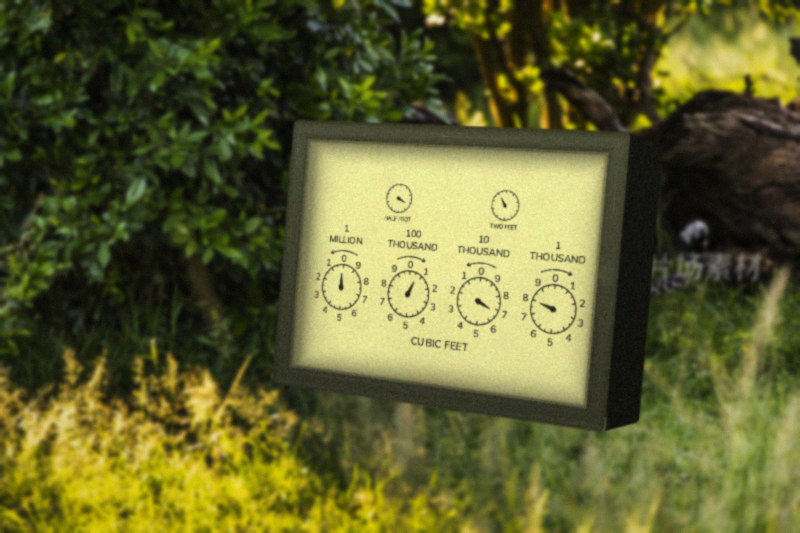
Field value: ft³ 6800
